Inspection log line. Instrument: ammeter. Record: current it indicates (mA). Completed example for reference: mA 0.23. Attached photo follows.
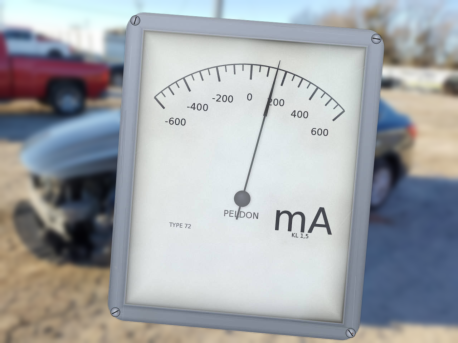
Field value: mA 150
